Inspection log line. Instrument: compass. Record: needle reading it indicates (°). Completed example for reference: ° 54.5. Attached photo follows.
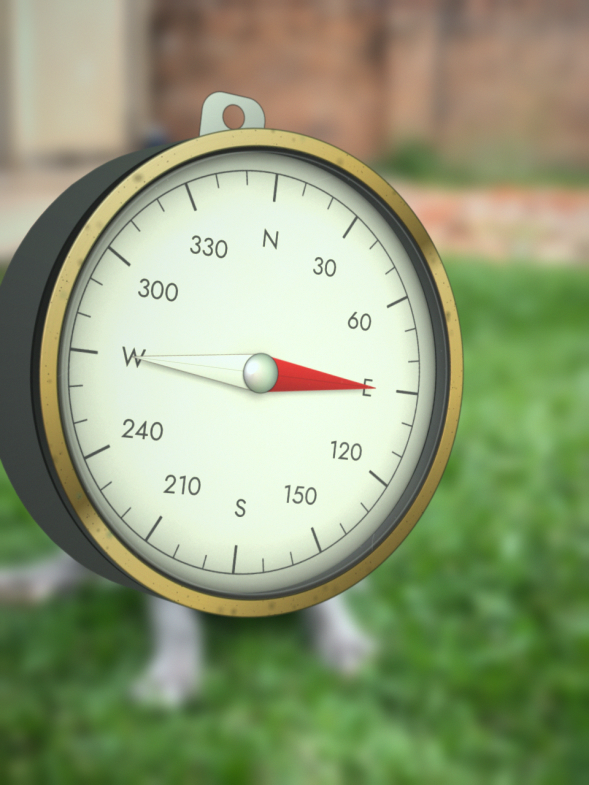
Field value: ° 90
